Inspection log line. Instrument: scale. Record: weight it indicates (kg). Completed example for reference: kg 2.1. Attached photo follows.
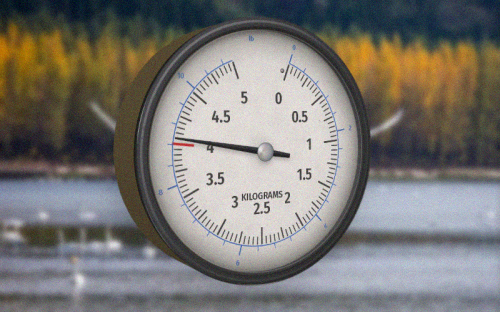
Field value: kg 4.05
